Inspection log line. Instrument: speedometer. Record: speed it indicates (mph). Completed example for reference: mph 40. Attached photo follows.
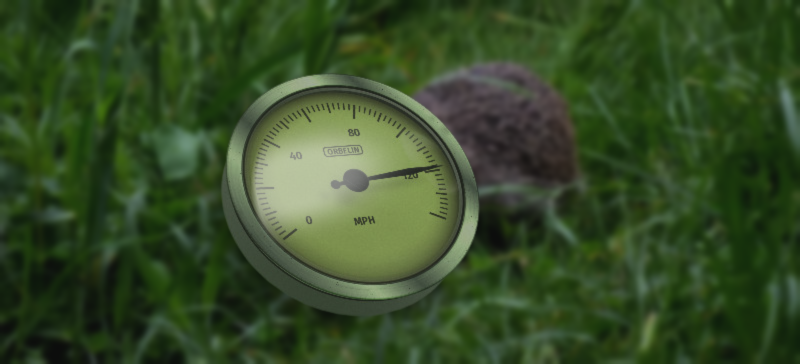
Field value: mph 120
